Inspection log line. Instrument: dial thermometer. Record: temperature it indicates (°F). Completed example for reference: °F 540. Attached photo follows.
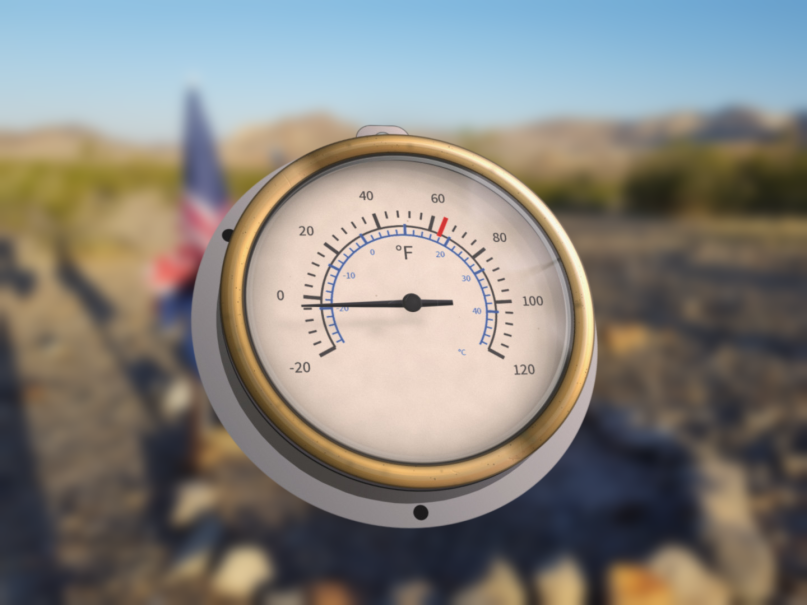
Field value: °F -4
